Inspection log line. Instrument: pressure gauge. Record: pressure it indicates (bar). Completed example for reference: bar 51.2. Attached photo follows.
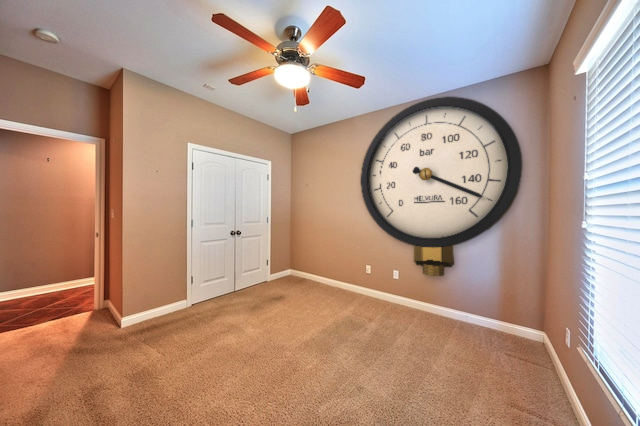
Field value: bar 150
